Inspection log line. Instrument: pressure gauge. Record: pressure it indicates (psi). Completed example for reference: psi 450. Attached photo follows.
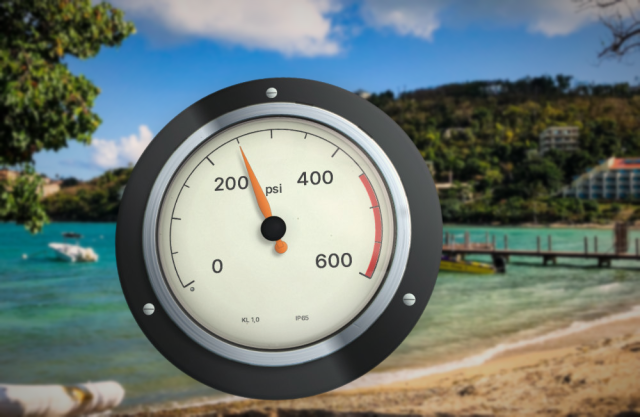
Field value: psi 250
